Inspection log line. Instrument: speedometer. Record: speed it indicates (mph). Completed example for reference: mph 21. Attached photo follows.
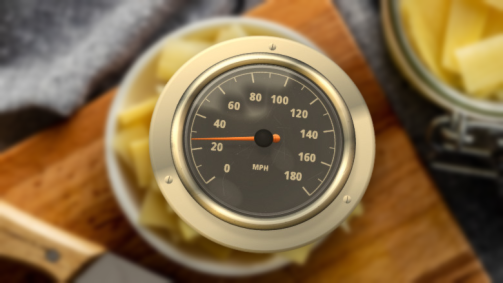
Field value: mph 25
